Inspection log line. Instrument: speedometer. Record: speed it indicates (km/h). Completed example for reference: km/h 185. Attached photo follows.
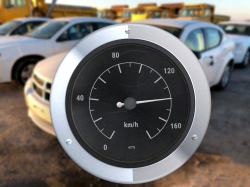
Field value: km/h 140
